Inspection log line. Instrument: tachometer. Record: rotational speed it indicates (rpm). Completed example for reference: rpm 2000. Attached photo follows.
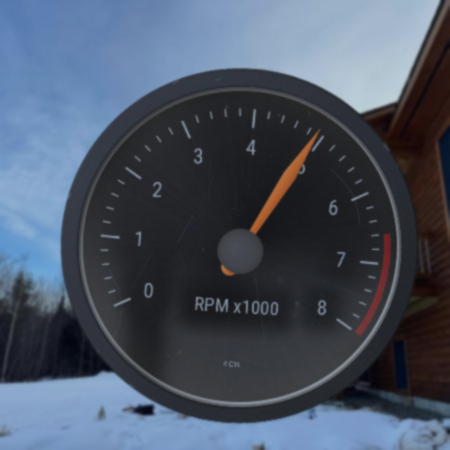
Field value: rpm 4900
